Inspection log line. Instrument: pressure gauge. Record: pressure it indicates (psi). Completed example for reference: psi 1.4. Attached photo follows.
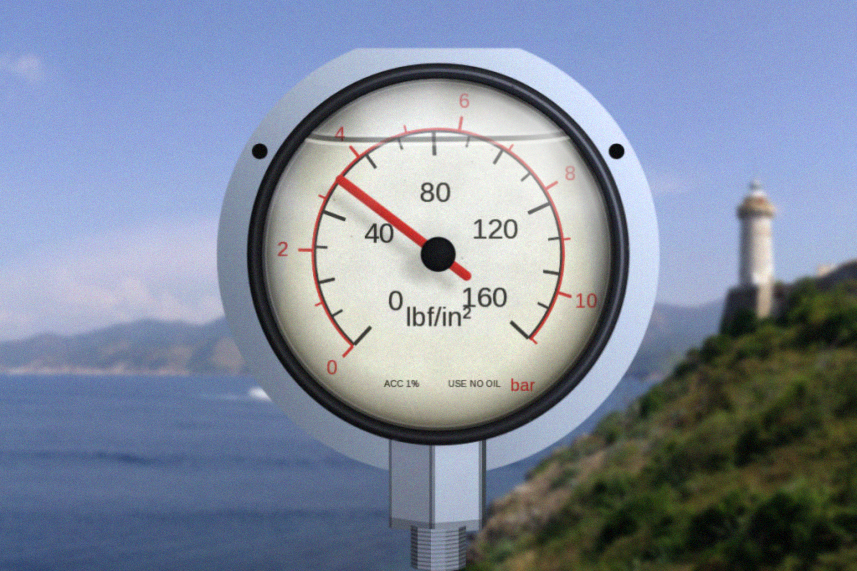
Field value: psi 50
